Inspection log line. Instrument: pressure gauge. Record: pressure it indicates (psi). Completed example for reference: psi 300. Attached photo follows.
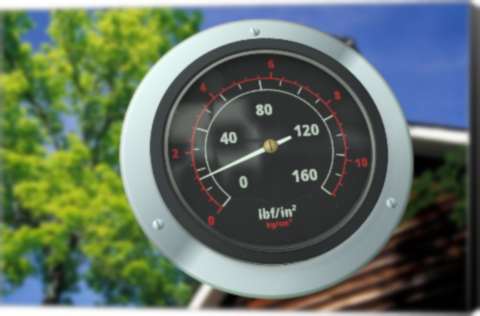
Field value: psi 15
